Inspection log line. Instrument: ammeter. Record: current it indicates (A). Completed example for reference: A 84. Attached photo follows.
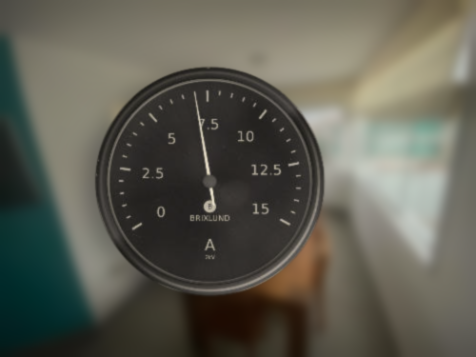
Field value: A 7
